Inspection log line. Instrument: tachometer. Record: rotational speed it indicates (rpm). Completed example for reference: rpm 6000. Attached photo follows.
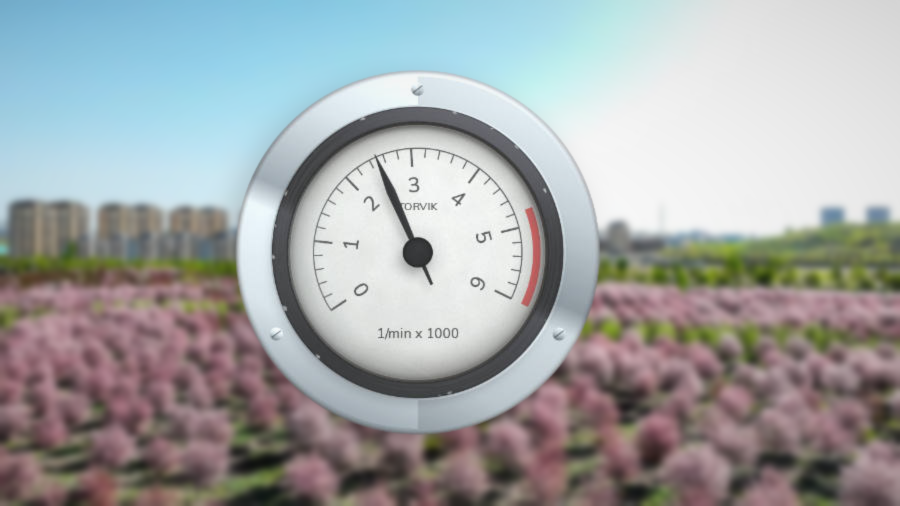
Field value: rpm 2500
